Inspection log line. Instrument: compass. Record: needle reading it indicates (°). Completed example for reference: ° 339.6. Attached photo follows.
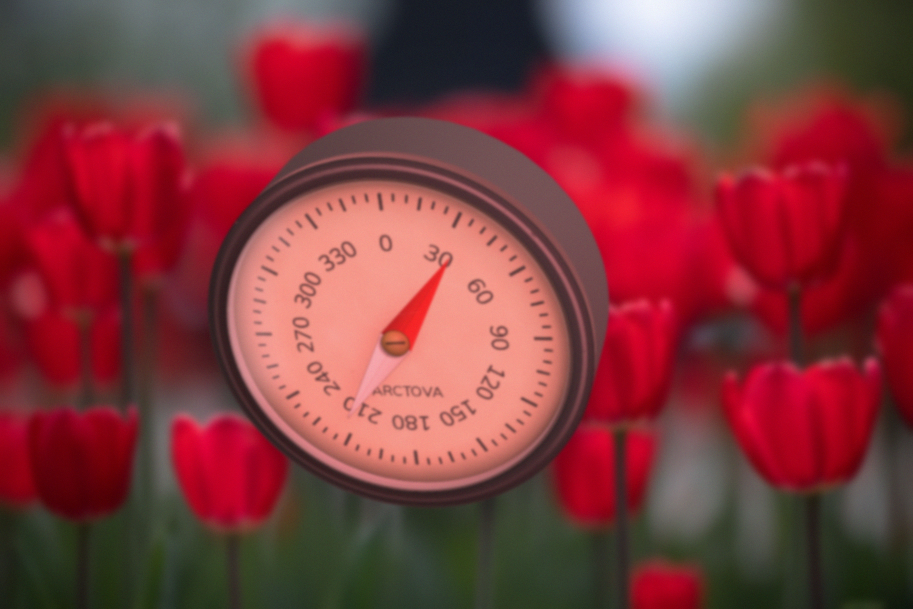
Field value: ° 35
